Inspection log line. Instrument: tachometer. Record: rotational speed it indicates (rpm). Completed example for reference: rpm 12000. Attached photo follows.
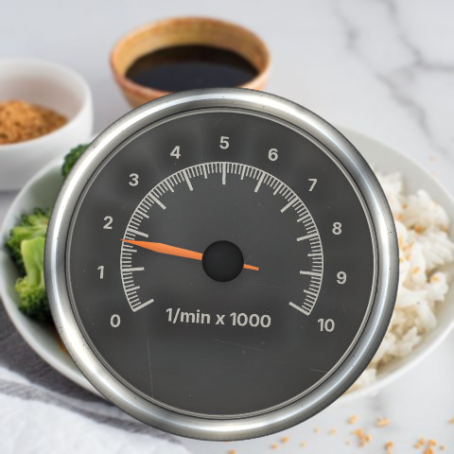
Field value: rpm 1700
